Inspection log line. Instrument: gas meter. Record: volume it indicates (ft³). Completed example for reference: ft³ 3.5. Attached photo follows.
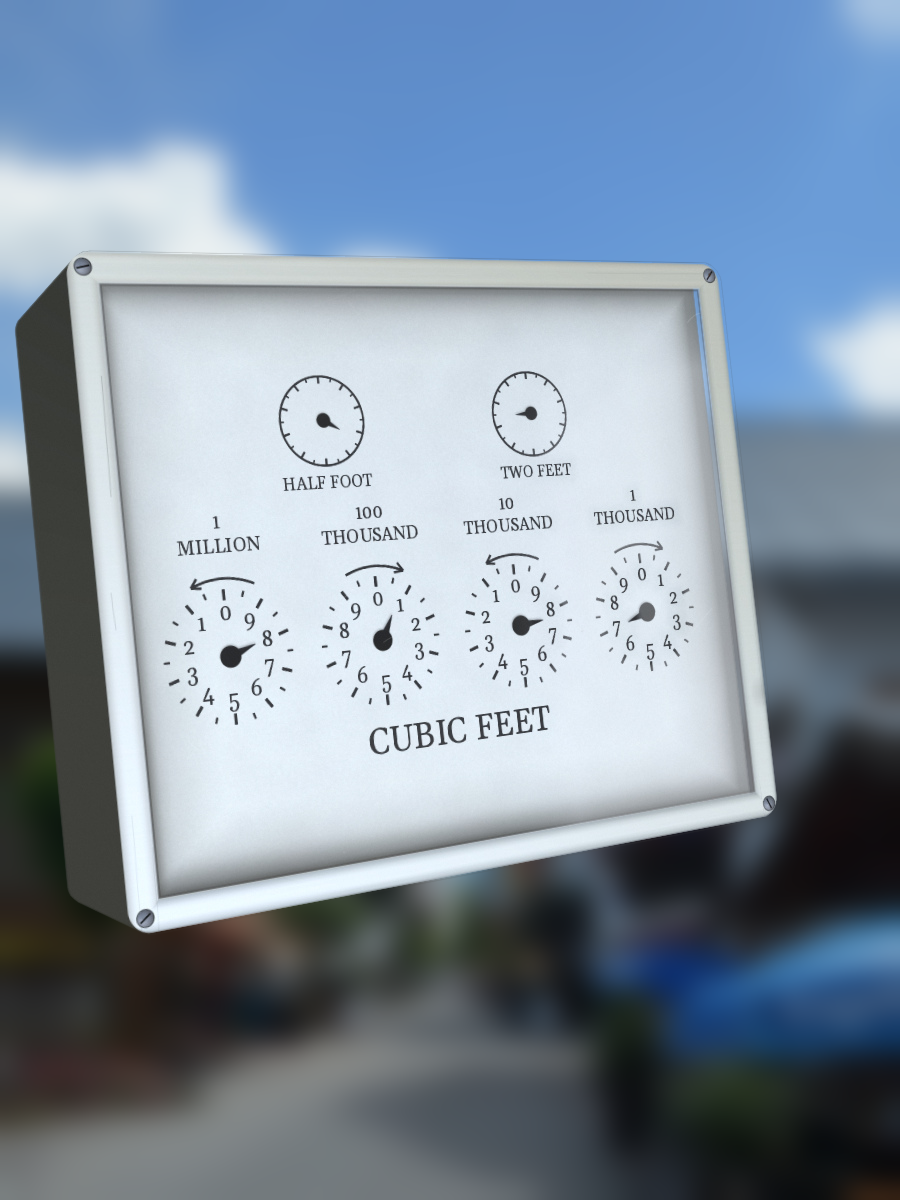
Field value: ft³ 807700
